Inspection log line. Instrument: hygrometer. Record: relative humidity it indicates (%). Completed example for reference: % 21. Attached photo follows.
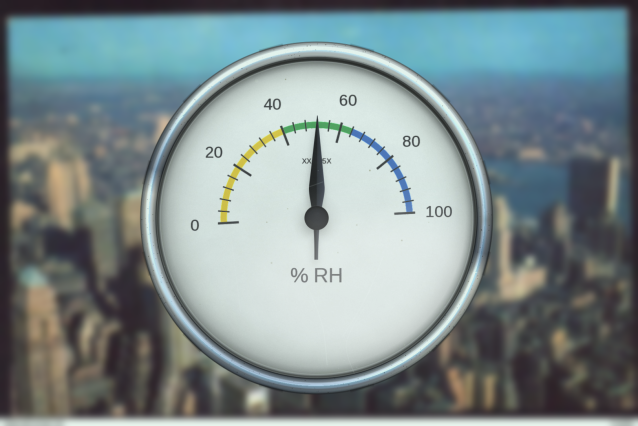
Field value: % 52
